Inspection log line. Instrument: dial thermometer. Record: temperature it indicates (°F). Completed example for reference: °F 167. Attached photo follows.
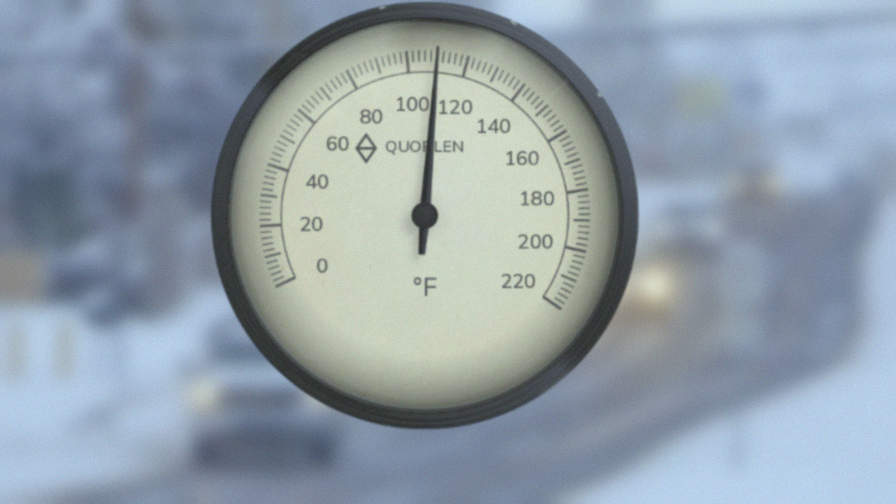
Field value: °F 110
